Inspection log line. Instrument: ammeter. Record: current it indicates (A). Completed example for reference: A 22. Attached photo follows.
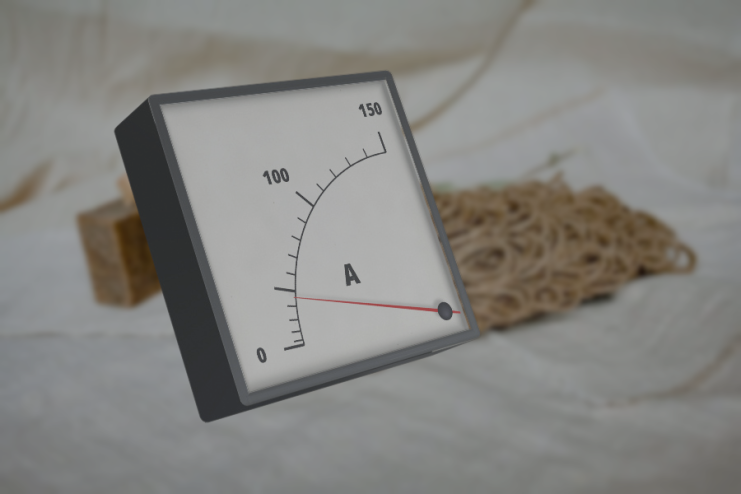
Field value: A 45
